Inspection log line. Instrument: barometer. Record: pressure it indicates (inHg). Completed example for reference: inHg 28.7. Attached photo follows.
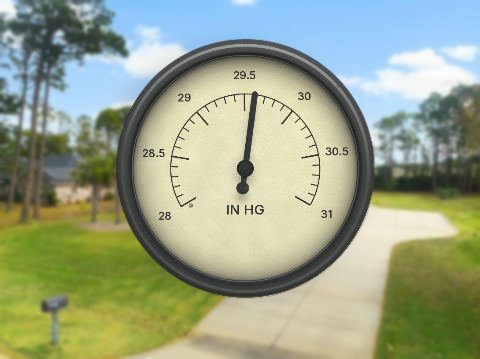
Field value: inHg 29.6
